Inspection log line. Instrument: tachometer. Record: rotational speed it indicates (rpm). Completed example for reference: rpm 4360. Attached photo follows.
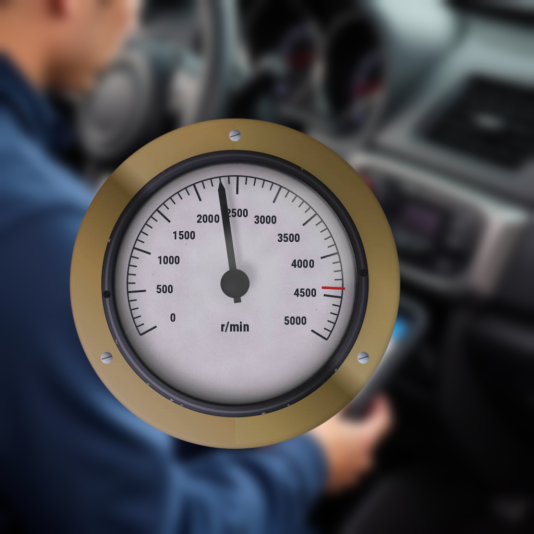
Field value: rpm 2300
